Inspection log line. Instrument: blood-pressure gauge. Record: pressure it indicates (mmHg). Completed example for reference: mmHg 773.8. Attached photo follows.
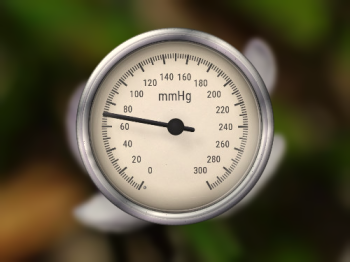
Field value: mmHg 70
